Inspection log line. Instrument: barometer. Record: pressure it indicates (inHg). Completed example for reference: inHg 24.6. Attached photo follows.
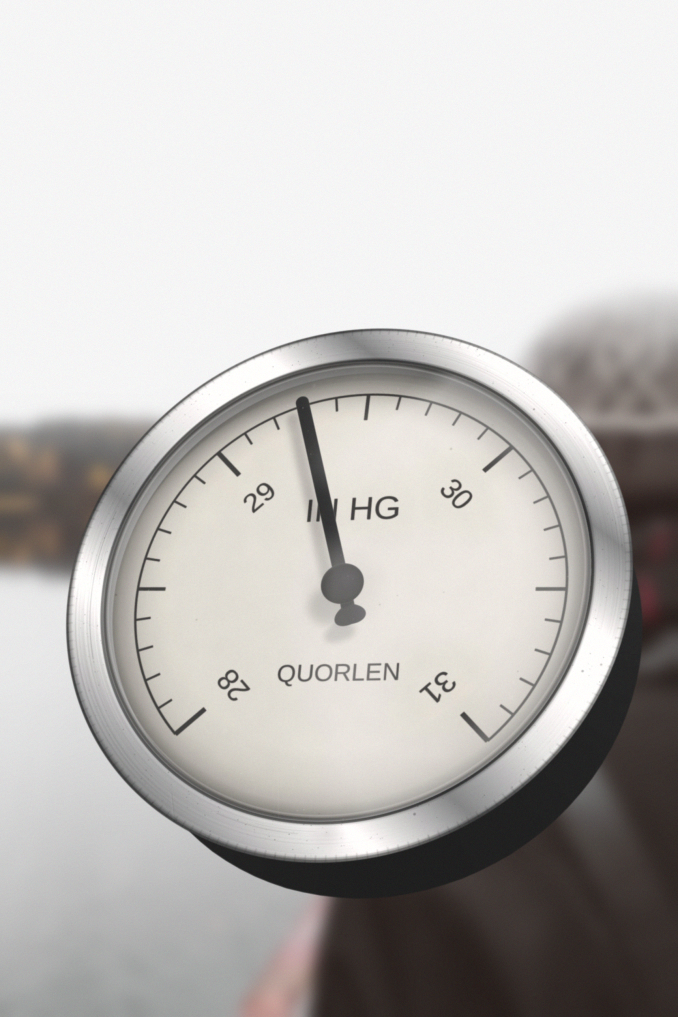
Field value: inHg 29.3
